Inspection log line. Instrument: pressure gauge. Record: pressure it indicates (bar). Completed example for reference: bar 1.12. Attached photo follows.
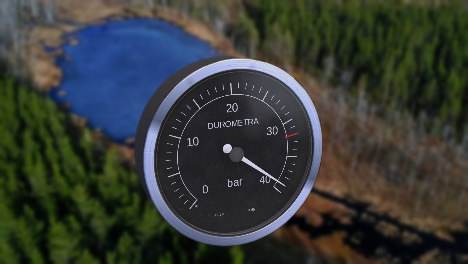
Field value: bar 39
